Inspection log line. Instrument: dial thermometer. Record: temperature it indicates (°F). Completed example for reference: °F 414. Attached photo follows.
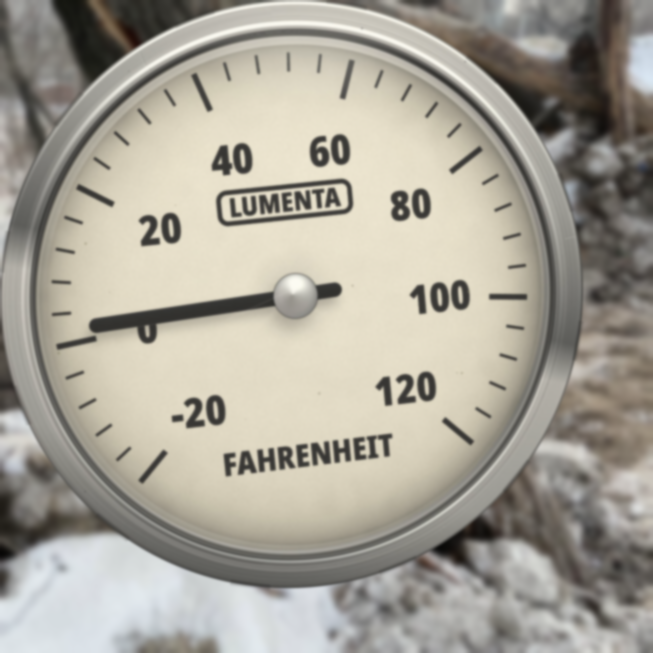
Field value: °F 2
